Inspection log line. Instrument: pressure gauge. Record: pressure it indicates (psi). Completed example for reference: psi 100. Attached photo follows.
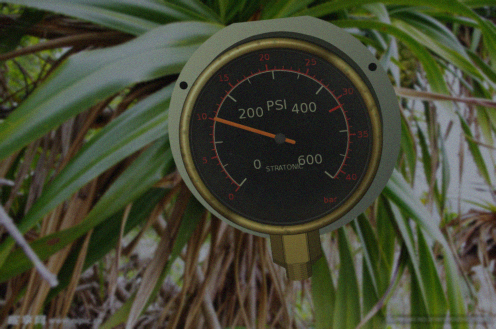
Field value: psi 150
